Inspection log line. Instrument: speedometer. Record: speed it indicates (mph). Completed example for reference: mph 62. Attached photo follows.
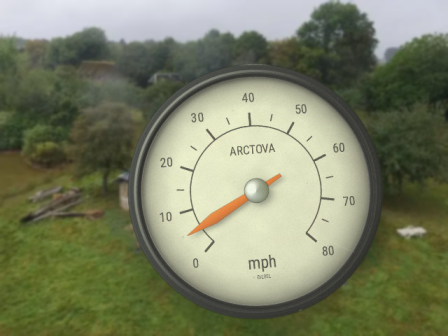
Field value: mph 5
